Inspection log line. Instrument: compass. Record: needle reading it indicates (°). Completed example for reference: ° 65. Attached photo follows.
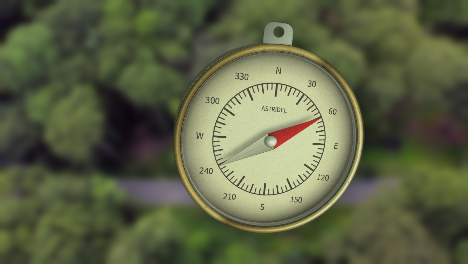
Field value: ° 60
